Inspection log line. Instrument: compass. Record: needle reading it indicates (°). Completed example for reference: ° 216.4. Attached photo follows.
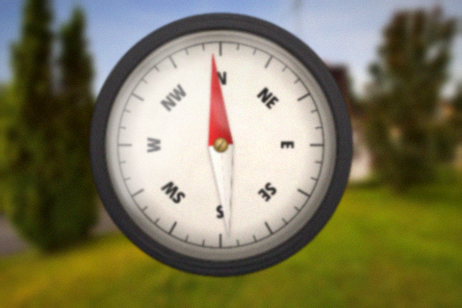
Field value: ° 355
